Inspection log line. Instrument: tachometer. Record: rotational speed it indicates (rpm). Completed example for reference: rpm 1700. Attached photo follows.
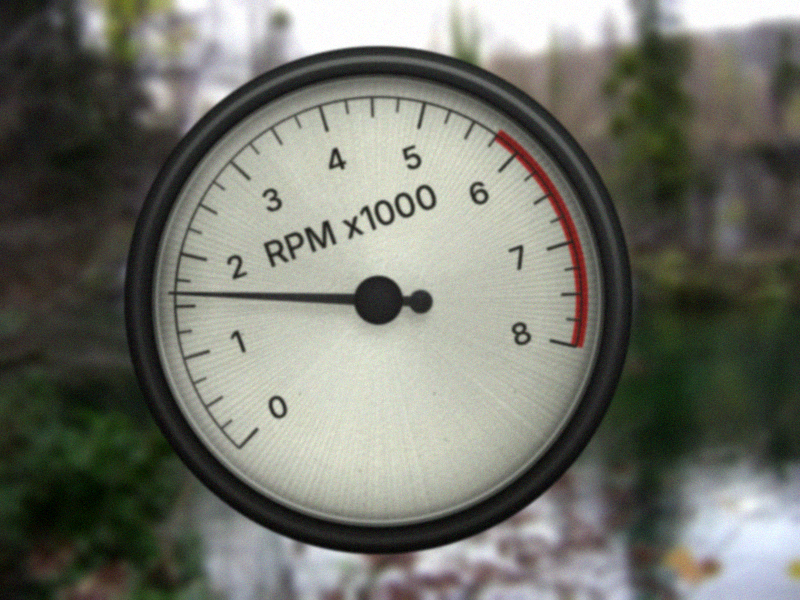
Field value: rpm 1625
